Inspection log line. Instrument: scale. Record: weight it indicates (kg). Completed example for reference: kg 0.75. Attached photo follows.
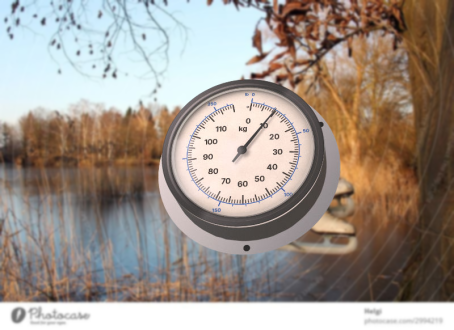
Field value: kg 10
